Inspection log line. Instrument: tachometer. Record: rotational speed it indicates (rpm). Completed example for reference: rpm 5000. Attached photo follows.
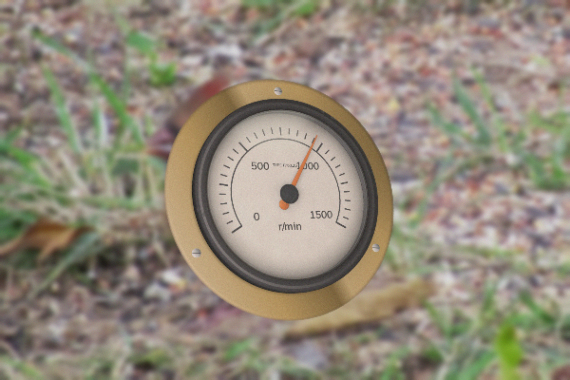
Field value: rpm 950
